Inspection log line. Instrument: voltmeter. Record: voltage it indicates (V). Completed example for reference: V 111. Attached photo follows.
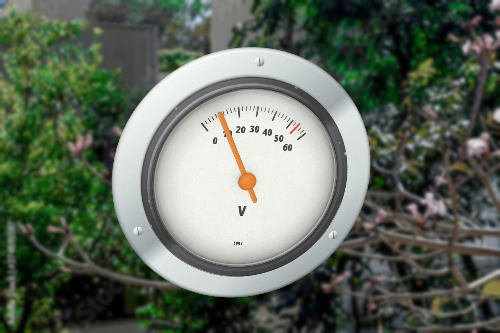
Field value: V 10
